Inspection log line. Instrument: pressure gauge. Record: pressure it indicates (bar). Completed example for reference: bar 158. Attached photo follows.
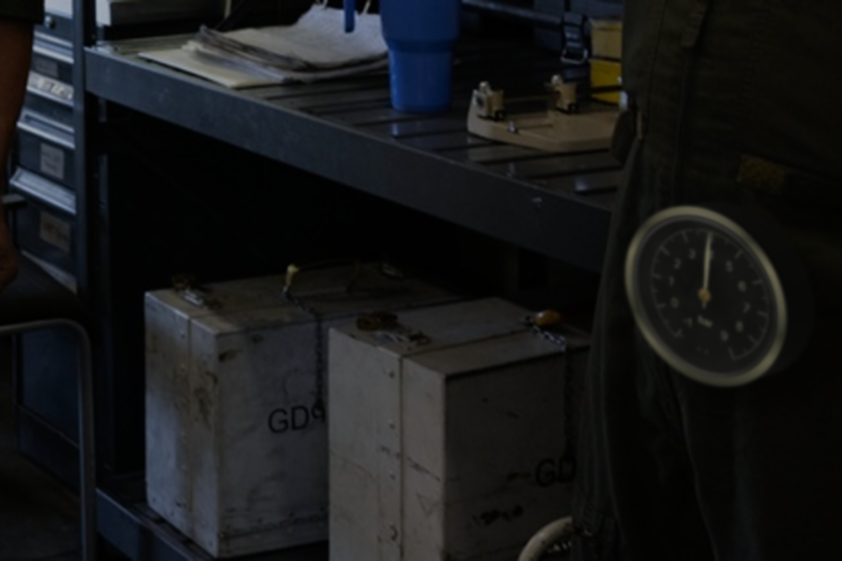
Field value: bar 4
